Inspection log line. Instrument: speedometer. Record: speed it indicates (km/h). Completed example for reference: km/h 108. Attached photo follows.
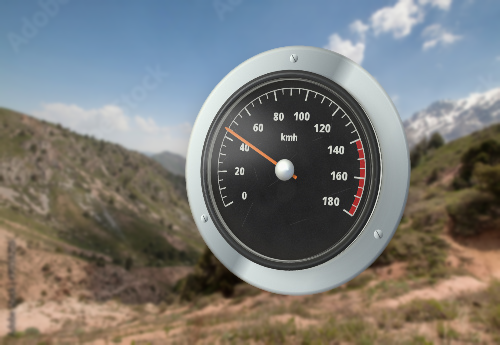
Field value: km/h 45
